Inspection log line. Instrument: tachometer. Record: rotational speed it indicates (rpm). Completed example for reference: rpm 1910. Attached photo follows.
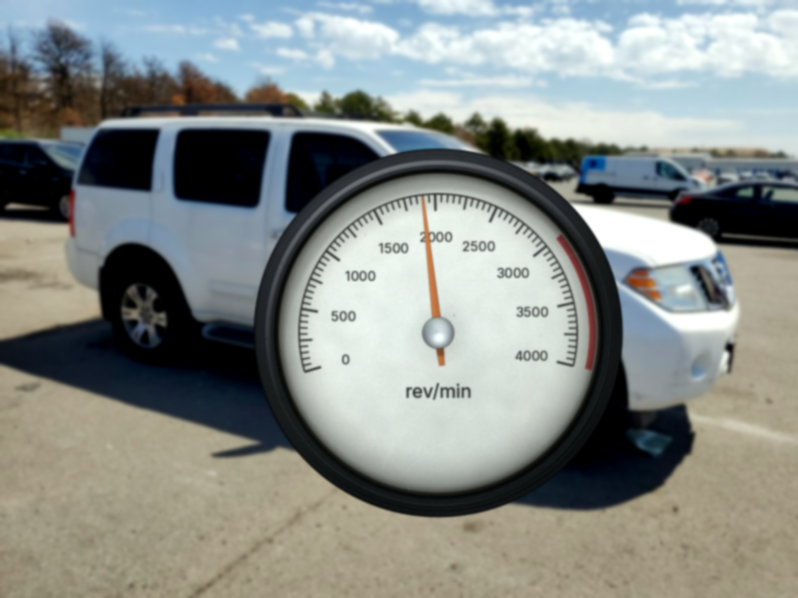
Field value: rpm 1900
